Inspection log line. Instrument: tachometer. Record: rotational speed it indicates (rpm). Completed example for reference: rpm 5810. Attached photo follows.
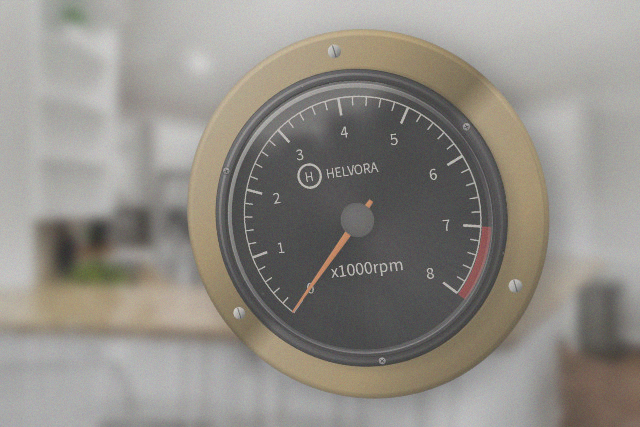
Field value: rpm 0
